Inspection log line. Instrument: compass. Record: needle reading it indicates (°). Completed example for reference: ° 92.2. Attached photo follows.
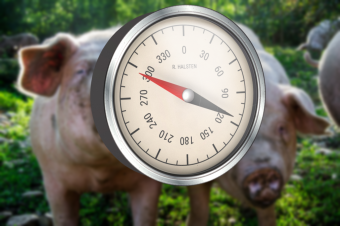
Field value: ° 295
